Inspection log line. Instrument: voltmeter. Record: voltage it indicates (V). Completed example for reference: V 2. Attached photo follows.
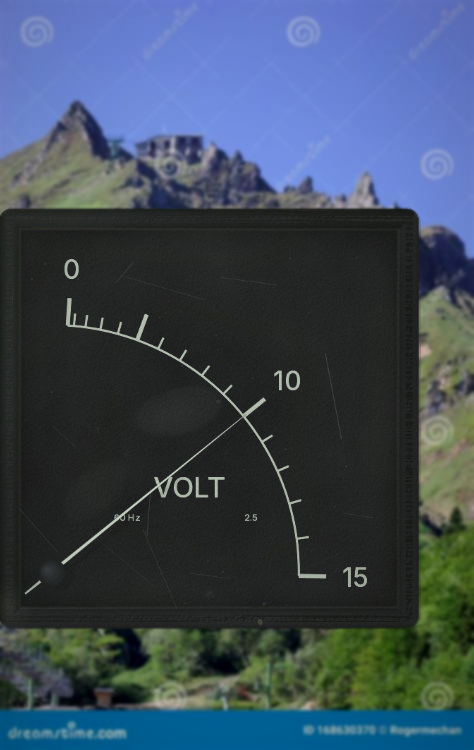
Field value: V 10
